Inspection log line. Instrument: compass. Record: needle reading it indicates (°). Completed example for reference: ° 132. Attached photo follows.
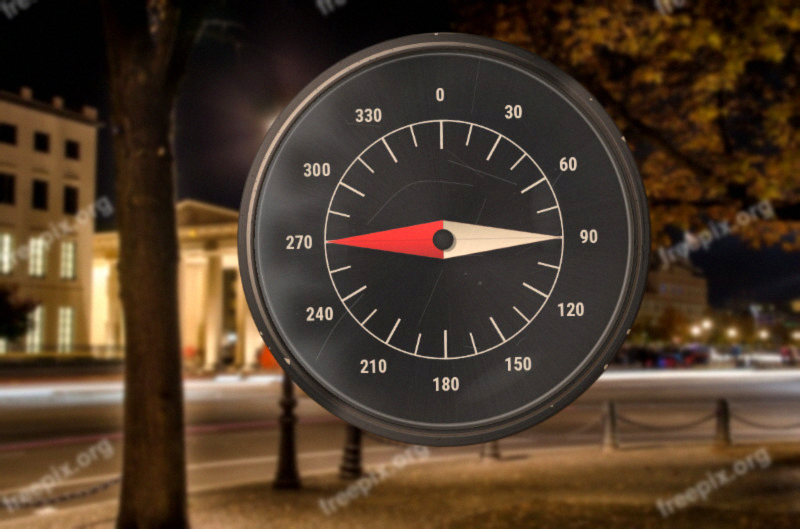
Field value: ° 270
